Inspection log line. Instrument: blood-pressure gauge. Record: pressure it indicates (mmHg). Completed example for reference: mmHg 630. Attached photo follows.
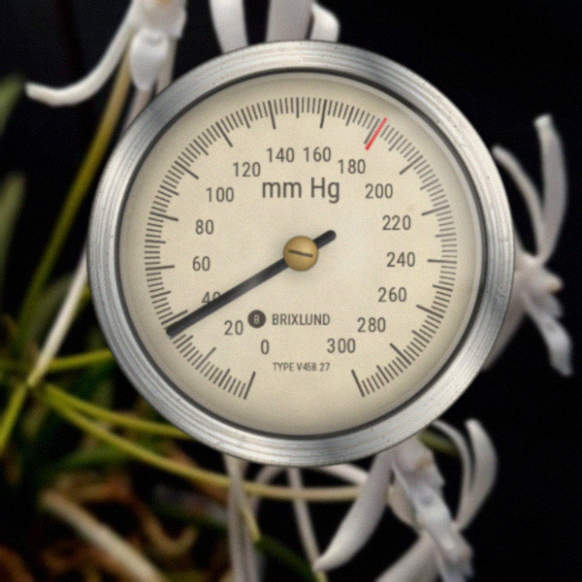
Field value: mmHg 36
